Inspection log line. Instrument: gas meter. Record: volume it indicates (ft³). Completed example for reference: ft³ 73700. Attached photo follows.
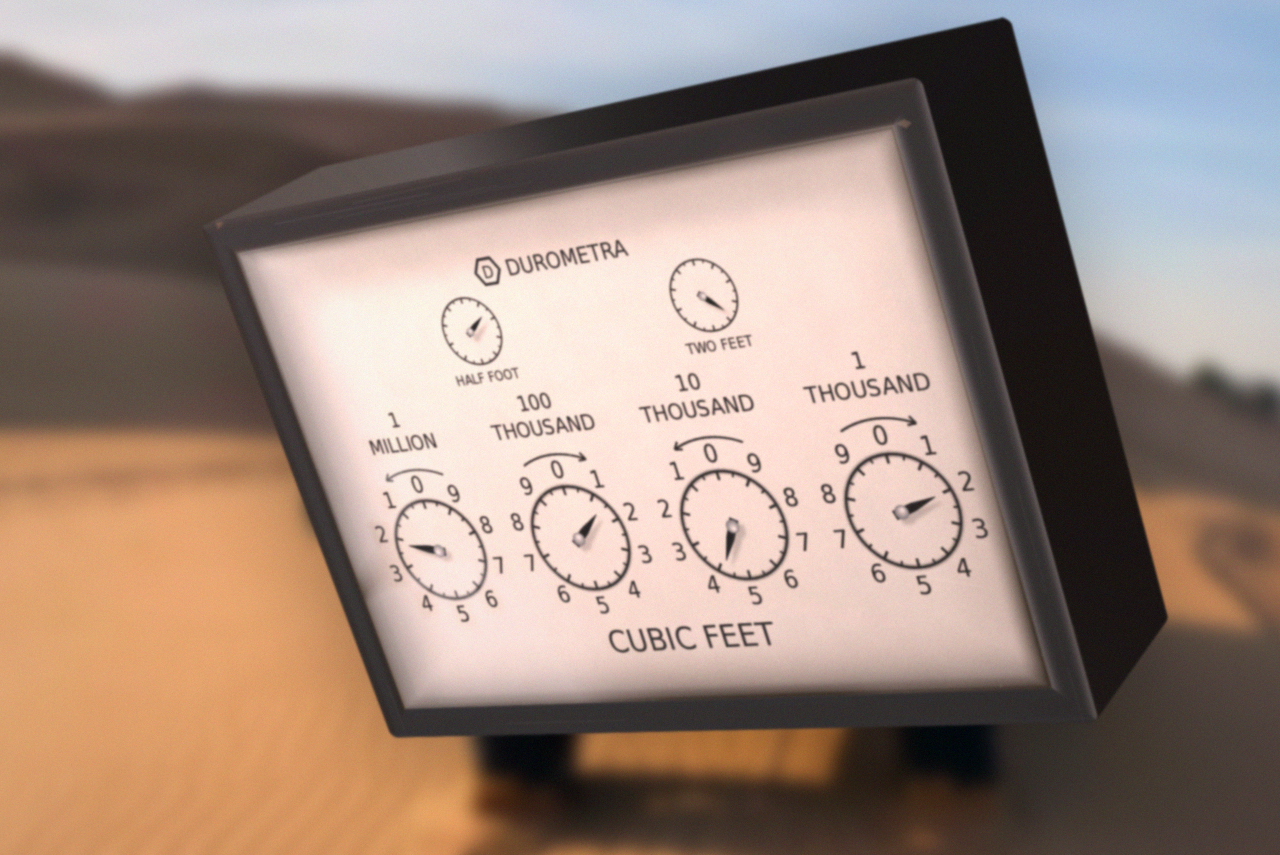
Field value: ft³ 214200
